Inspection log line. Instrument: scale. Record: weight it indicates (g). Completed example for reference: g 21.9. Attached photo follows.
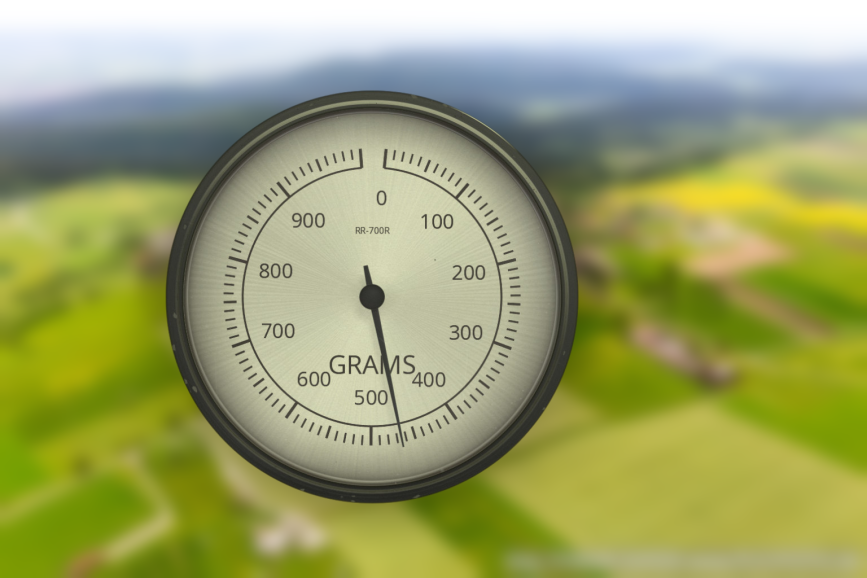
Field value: g 465
